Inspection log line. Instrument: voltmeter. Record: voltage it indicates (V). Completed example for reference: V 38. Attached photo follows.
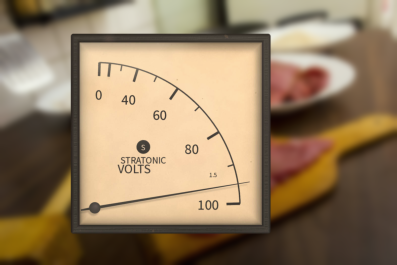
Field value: V 95
